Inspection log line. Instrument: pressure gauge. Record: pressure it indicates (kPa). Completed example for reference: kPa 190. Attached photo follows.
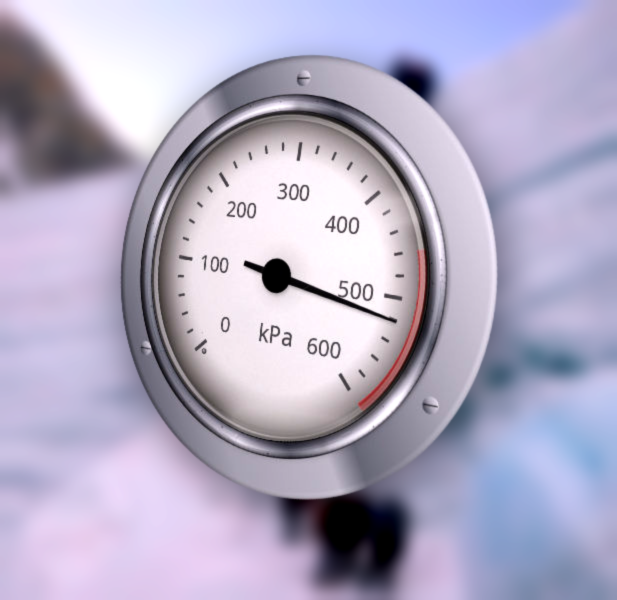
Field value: kPa 520
